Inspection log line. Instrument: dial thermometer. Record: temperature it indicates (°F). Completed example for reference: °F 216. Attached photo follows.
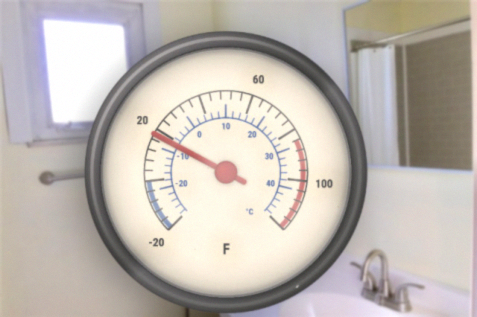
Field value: °F 18
